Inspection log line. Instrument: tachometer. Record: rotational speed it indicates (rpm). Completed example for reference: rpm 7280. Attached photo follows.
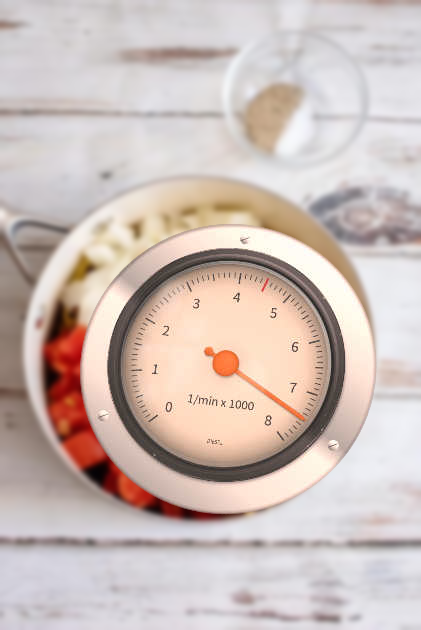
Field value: rpm 7500
